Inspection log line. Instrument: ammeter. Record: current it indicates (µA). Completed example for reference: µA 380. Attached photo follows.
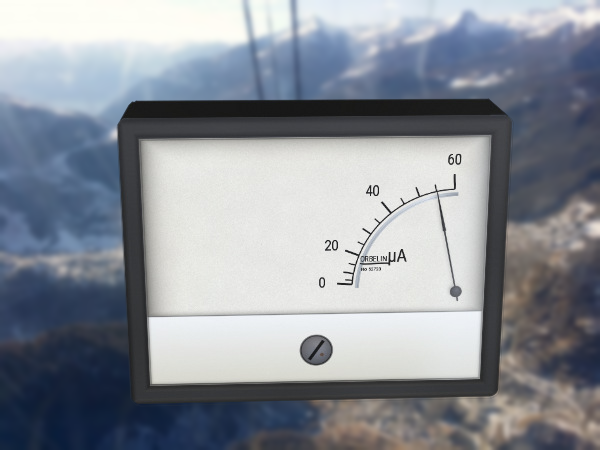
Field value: µA 55
